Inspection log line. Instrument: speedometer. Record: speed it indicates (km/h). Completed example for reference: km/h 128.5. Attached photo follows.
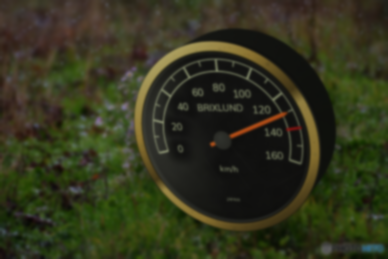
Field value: km/h 130
